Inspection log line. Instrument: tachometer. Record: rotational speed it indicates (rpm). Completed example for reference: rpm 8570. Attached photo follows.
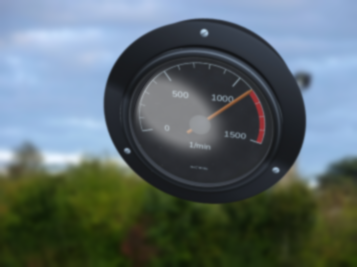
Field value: rpm 1100
